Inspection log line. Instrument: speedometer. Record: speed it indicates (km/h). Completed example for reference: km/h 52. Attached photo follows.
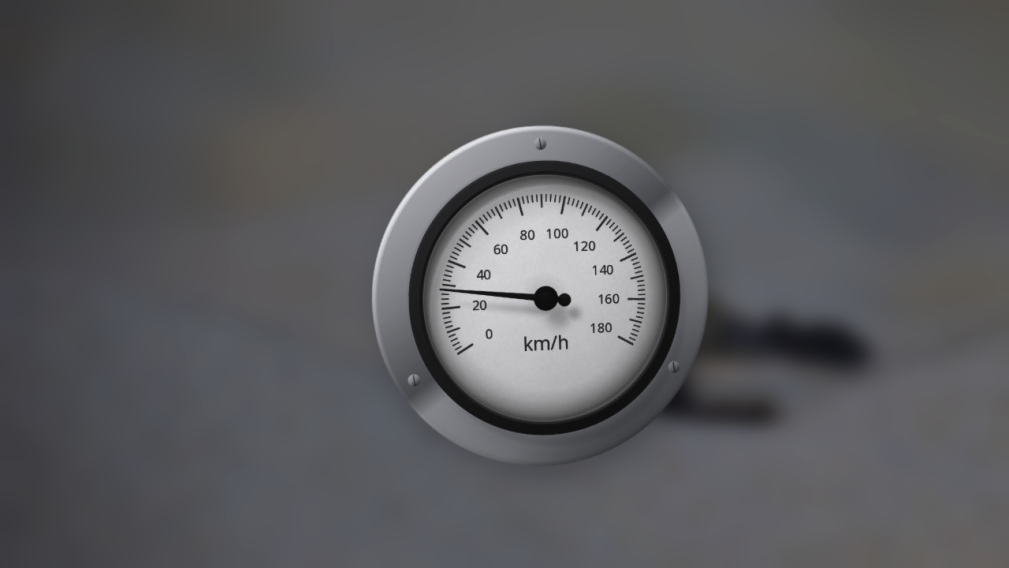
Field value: km/h 28
